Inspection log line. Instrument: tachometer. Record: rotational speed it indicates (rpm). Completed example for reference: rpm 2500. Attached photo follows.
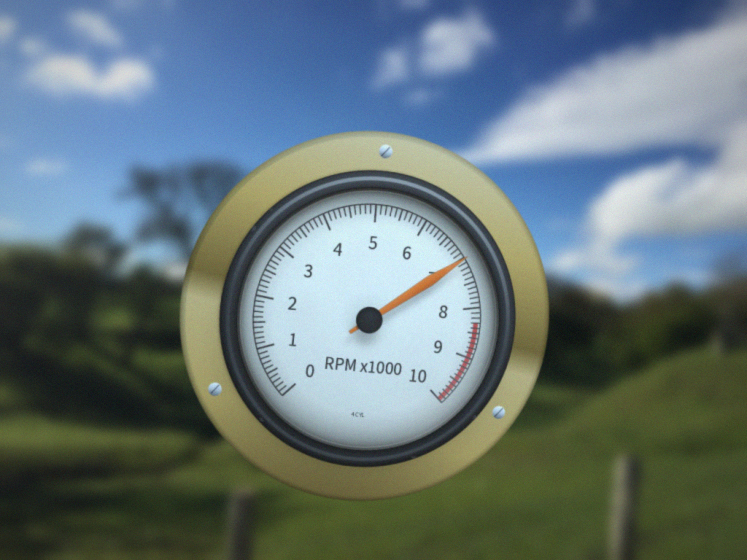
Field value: rpm 7000
